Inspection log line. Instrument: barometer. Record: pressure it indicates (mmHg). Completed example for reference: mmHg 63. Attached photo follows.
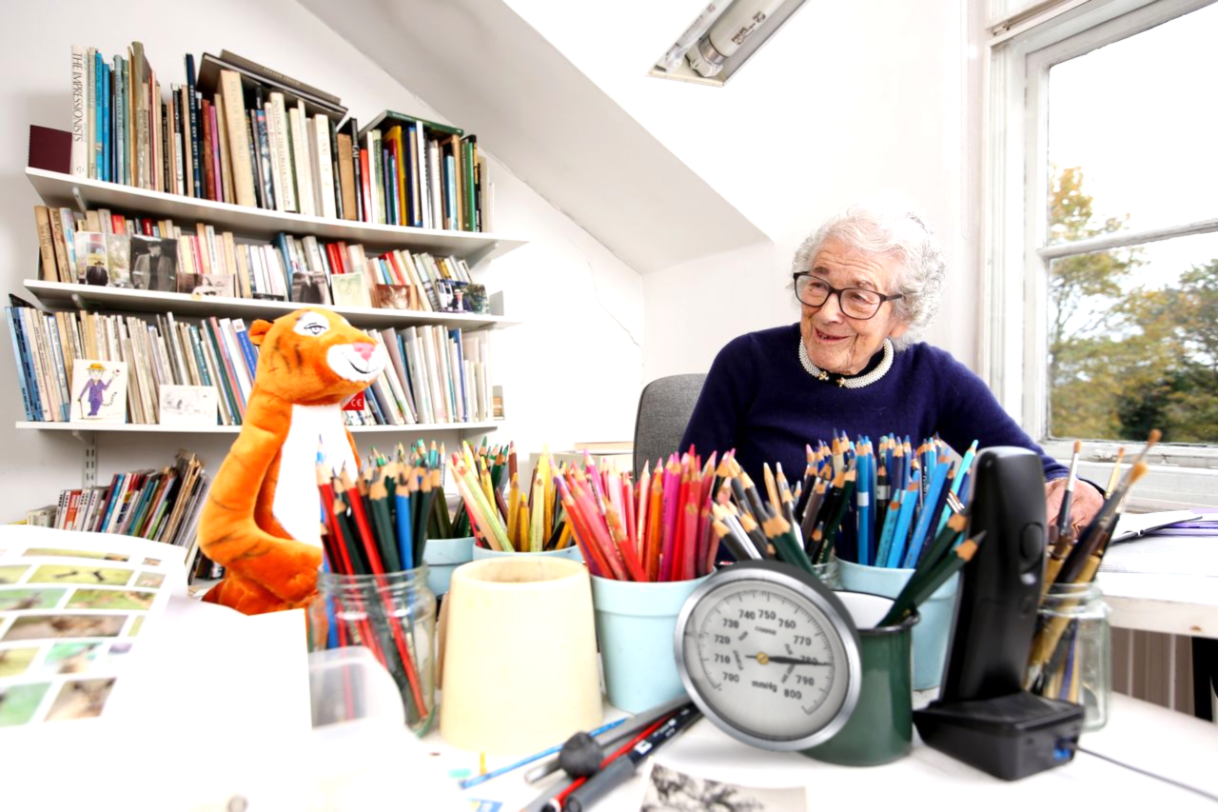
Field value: mmHg 780
